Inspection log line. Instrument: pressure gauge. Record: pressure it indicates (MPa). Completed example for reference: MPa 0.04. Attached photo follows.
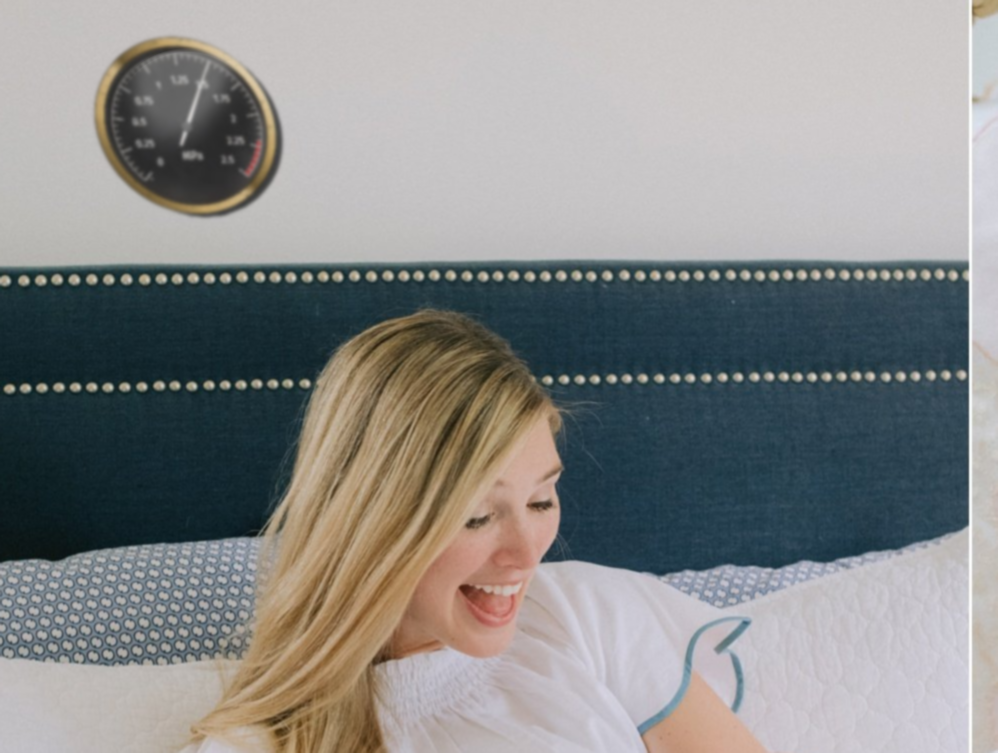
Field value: MPa 1.5
